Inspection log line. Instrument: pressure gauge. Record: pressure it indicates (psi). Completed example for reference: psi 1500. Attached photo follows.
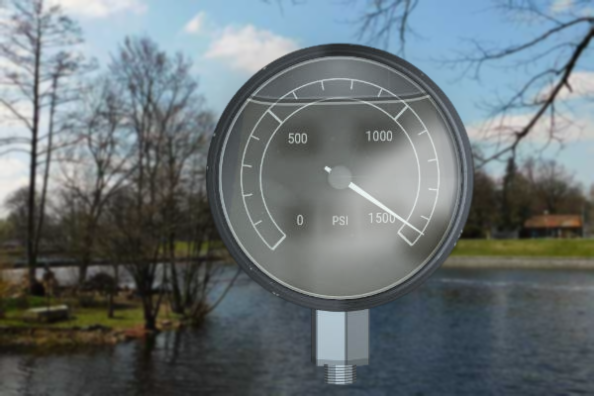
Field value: psi 1450
